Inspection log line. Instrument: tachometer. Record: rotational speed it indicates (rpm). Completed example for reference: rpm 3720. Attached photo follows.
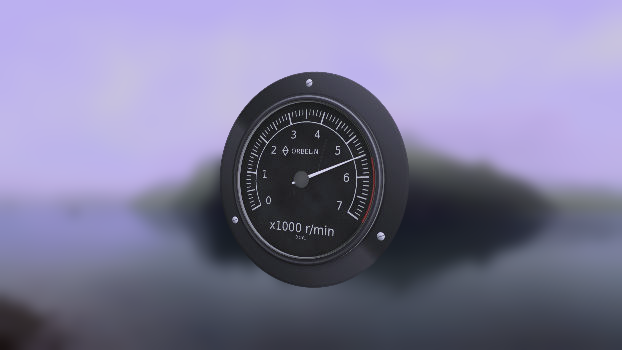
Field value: rpm 5500
